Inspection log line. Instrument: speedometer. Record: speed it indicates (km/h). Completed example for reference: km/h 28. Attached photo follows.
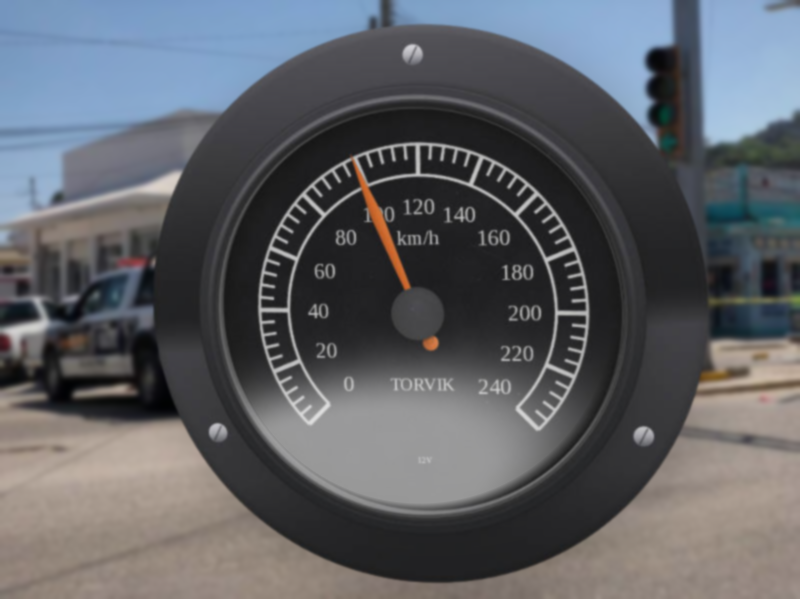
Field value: km/h 100
